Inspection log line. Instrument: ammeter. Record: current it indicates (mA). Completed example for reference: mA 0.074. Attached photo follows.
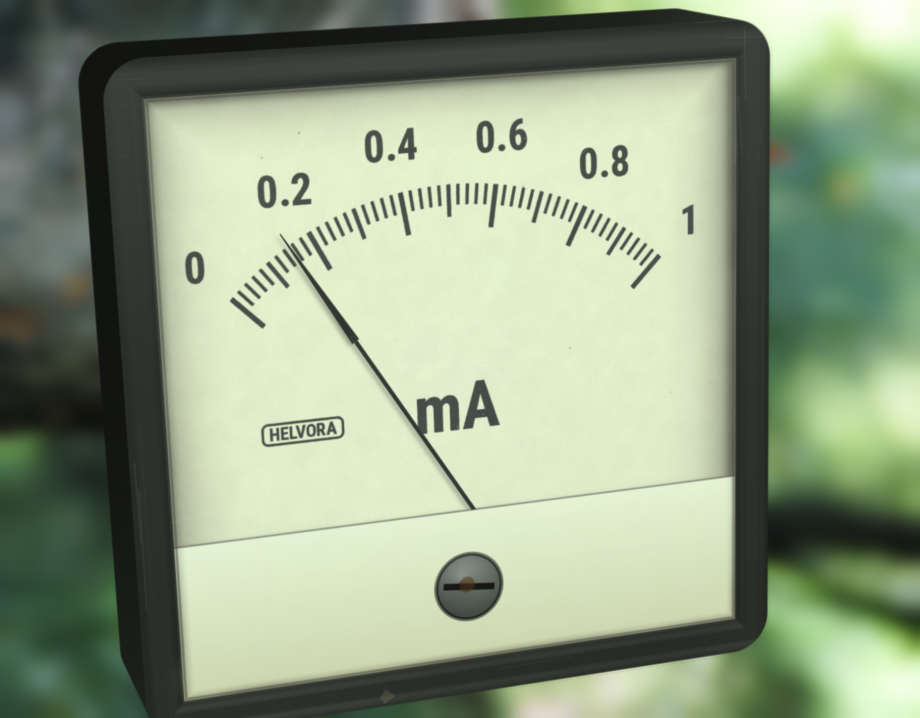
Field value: mA 0.15
